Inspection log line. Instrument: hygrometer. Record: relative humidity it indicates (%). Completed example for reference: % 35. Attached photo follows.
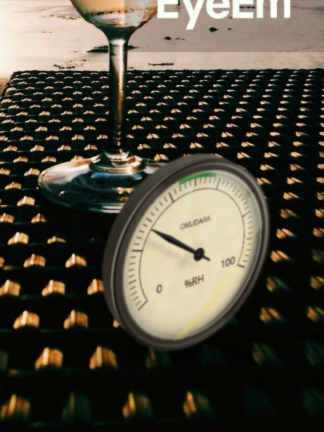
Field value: % 28
